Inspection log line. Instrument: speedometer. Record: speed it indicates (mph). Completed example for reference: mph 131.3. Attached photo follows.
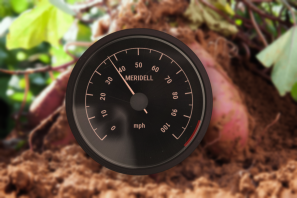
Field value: mph 37.5
